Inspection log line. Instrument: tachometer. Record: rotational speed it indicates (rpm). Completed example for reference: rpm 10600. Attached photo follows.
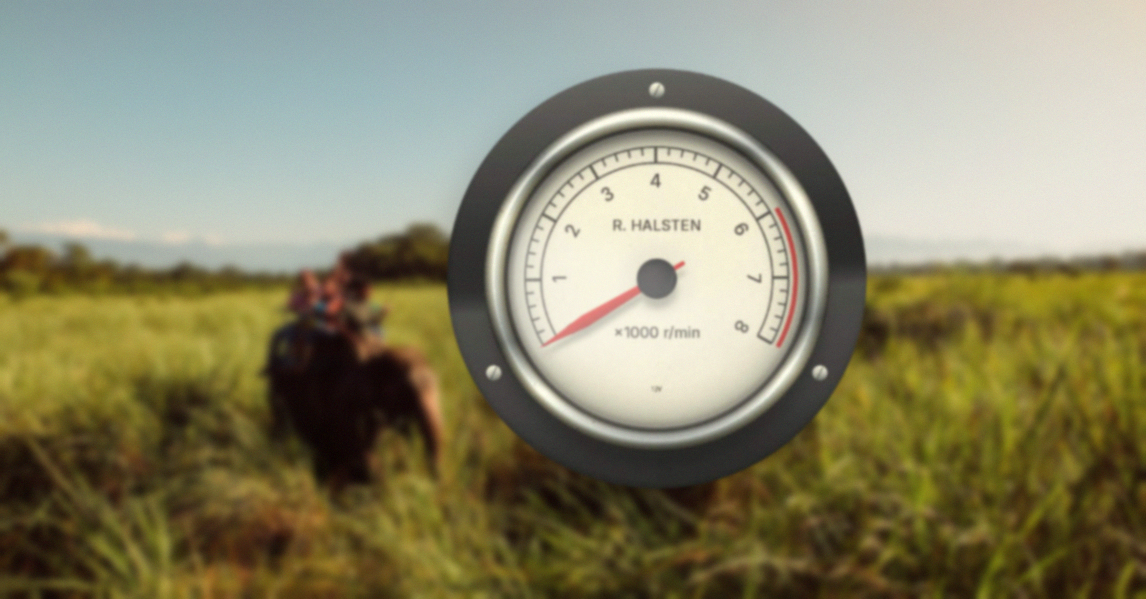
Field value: rpm 0
